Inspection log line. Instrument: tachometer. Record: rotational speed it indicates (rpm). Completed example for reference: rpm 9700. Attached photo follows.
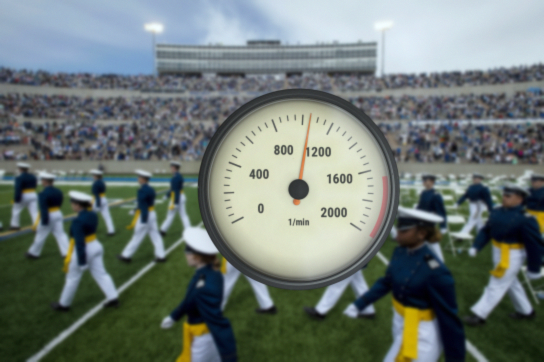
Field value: rpm 1050
